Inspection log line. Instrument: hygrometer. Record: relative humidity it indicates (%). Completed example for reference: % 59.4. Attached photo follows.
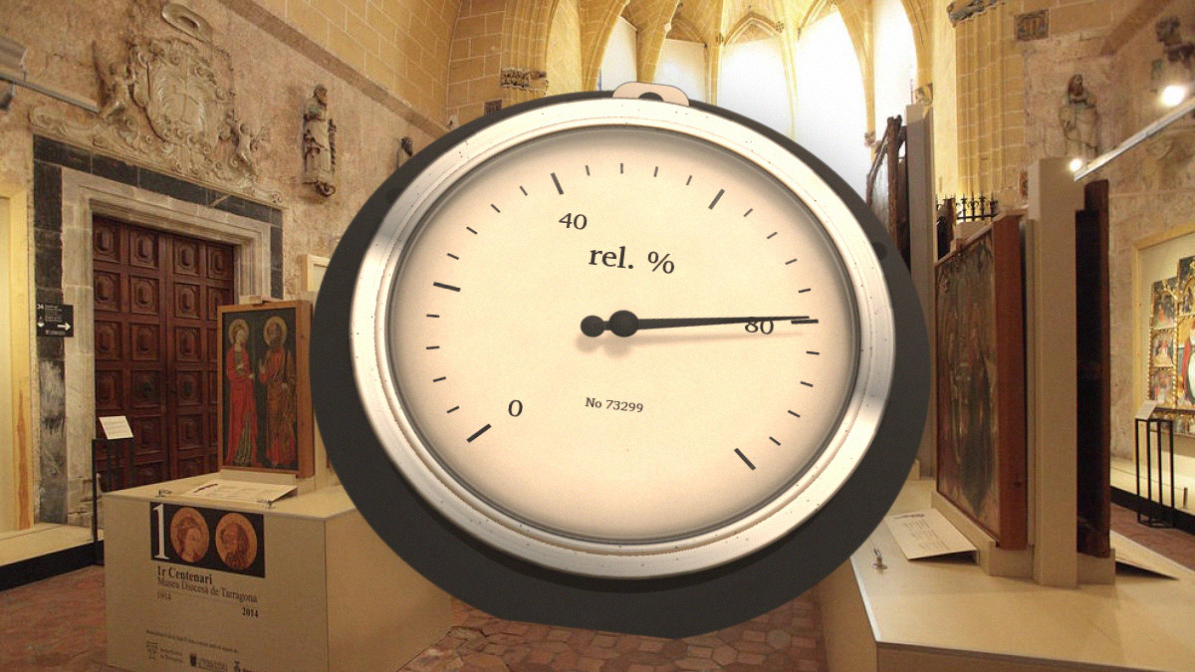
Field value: % 80
